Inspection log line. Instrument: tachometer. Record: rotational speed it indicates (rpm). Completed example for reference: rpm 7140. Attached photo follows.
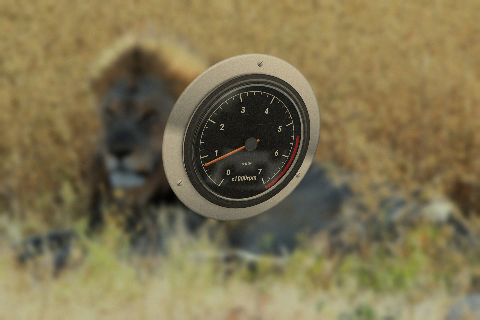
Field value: rpm 800
